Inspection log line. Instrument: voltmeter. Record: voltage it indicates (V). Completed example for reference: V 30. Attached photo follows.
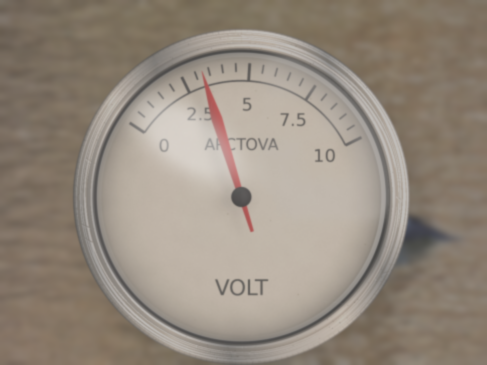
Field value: V 3.25
